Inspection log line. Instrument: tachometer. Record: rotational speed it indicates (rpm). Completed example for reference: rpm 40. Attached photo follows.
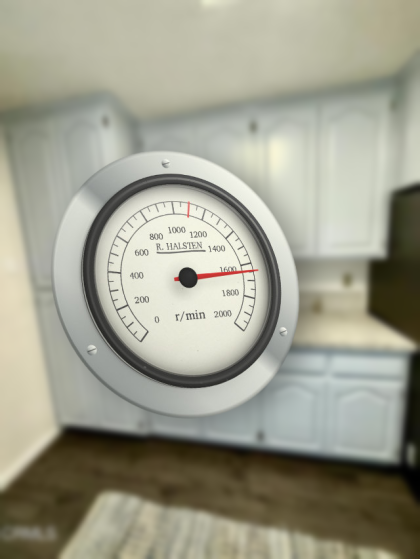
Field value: rpm 1650
